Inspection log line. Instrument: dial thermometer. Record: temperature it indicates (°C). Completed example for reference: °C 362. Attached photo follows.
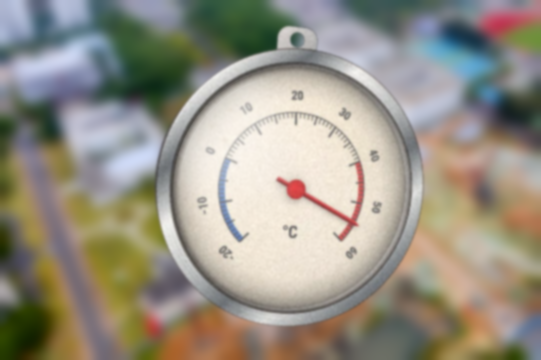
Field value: °C 55
